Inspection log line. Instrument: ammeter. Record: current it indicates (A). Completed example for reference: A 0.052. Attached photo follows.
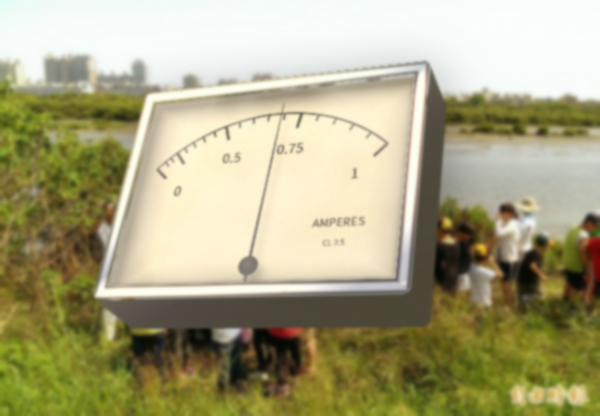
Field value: A 0.7
